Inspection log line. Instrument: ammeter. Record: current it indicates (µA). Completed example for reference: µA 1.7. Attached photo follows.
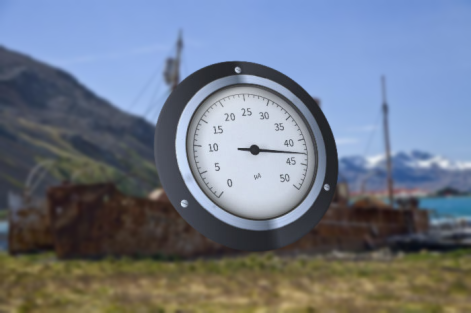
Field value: µA 43
